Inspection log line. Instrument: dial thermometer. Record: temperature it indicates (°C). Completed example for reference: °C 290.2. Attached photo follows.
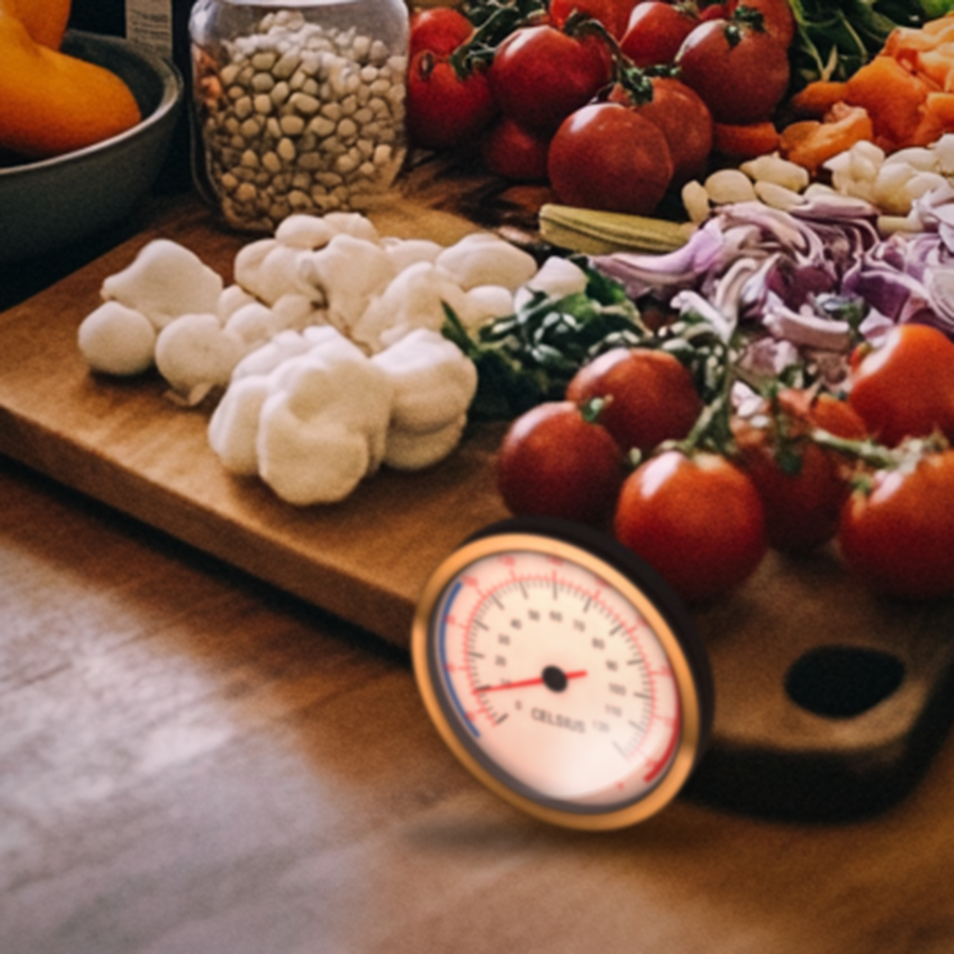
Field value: °C 10
